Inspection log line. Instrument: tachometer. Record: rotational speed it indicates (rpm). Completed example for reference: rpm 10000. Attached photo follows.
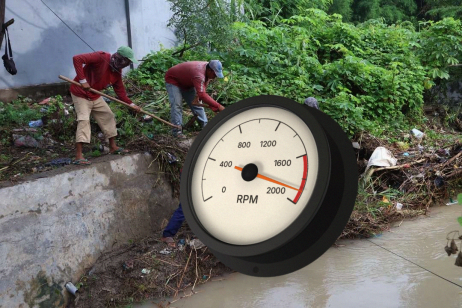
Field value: rpm 1900
